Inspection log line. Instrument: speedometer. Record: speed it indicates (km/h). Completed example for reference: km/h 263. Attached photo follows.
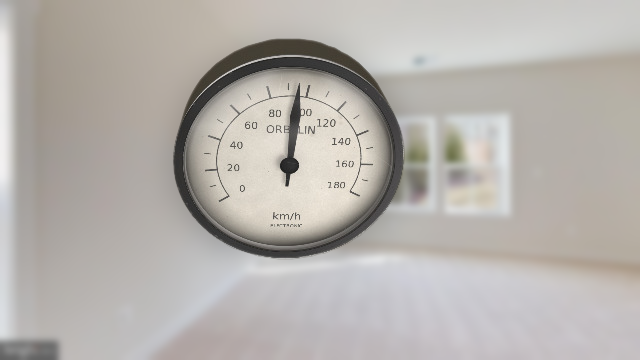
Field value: km/h 95
